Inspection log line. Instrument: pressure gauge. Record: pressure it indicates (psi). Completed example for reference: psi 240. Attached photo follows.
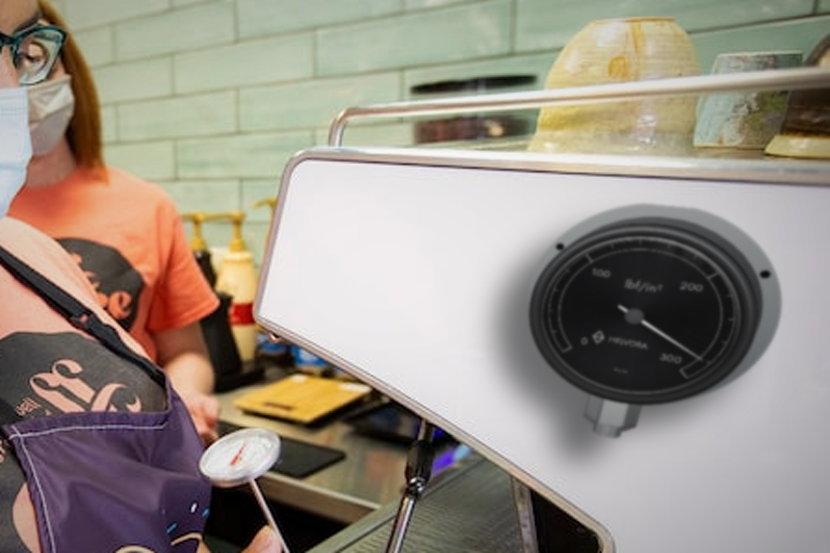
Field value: psi 280
